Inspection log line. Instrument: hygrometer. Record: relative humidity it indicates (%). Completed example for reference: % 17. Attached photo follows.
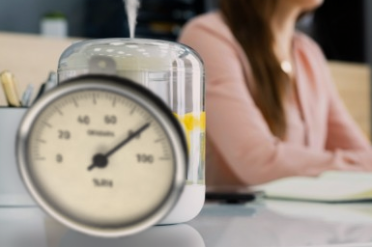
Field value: % 80
